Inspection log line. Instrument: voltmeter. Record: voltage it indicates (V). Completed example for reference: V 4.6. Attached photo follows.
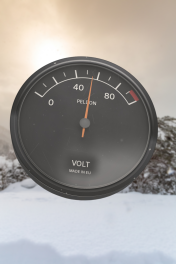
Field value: V 55
